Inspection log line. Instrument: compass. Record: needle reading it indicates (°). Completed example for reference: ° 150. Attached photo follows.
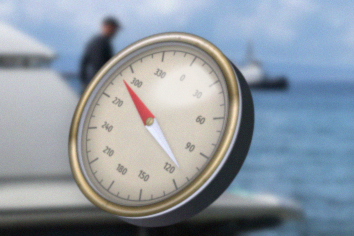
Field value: ° 290
